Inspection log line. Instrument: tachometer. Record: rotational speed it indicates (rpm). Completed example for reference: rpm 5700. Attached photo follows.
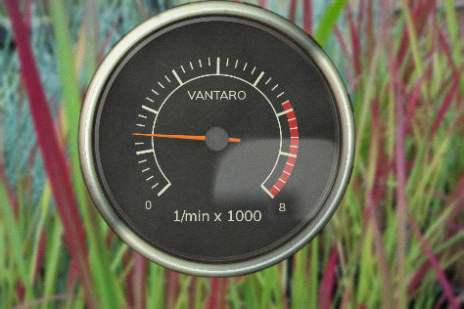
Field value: rpm 1400
